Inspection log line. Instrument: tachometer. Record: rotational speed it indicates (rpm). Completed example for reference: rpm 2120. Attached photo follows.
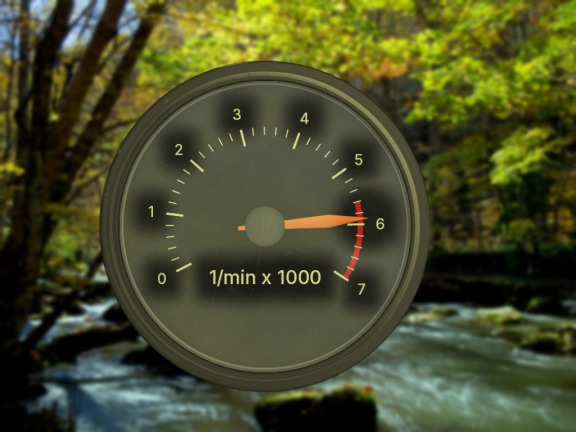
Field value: rpm 5900
